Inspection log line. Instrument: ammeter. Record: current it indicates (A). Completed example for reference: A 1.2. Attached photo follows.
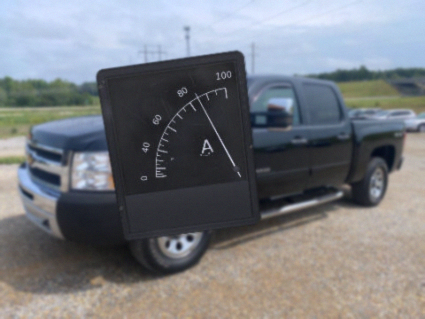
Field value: A 85
